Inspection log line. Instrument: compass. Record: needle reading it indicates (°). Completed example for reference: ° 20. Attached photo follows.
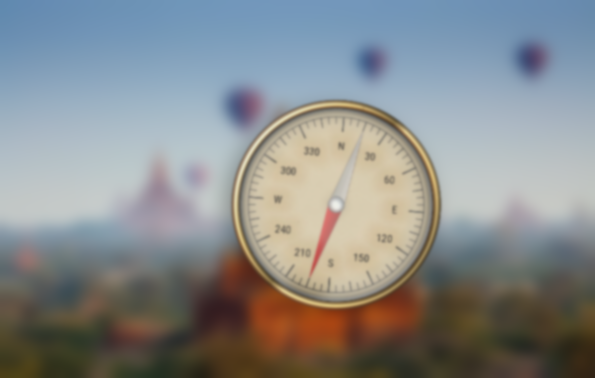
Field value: ° 195
